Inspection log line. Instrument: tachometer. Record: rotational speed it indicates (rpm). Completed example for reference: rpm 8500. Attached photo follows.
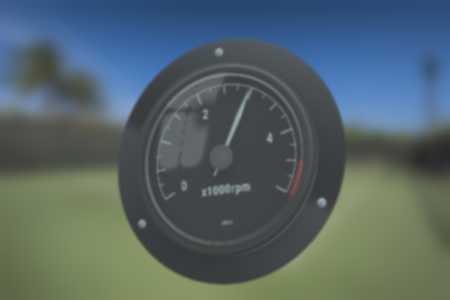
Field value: rpm 3000
